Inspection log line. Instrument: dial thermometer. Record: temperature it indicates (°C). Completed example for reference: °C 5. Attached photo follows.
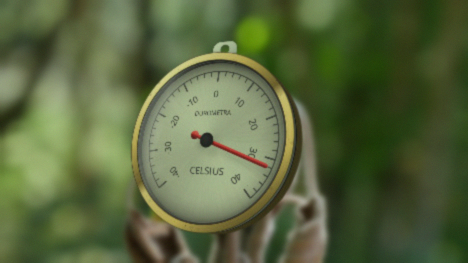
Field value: °C 32
